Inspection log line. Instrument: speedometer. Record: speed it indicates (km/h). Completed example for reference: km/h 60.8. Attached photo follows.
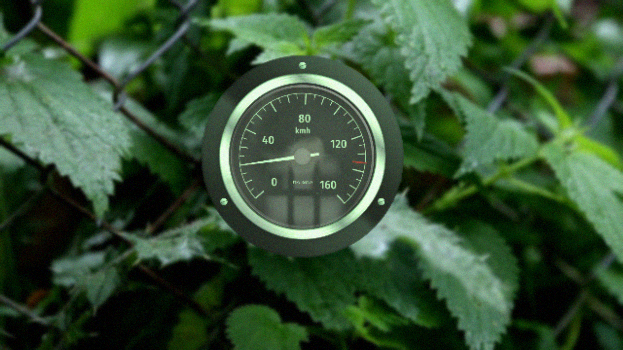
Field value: km/h 20
